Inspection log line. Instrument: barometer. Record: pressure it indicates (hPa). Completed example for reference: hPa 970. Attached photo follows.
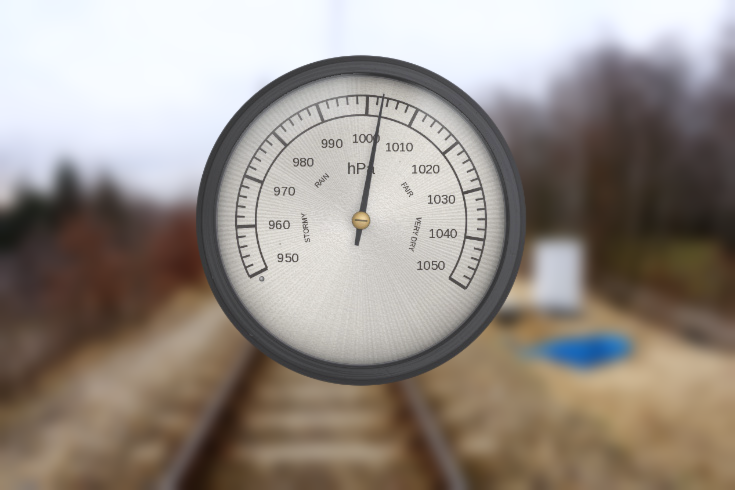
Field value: hPa 1003
